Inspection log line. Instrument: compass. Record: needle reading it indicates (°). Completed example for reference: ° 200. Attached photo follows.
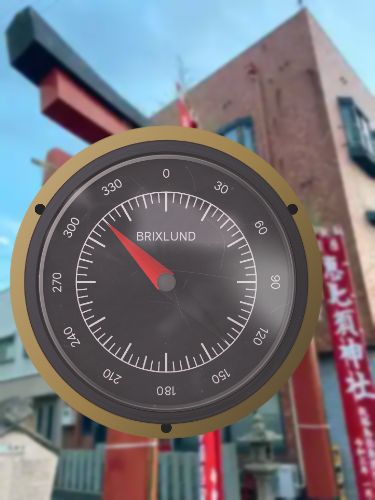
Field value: ° 315
